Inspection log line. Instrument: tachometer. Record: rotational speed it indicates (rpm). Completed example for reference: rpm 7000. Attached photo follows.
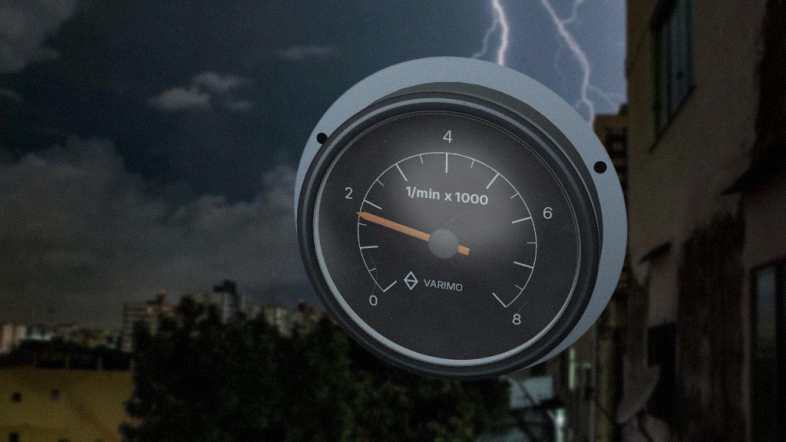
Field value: rpm 1750
